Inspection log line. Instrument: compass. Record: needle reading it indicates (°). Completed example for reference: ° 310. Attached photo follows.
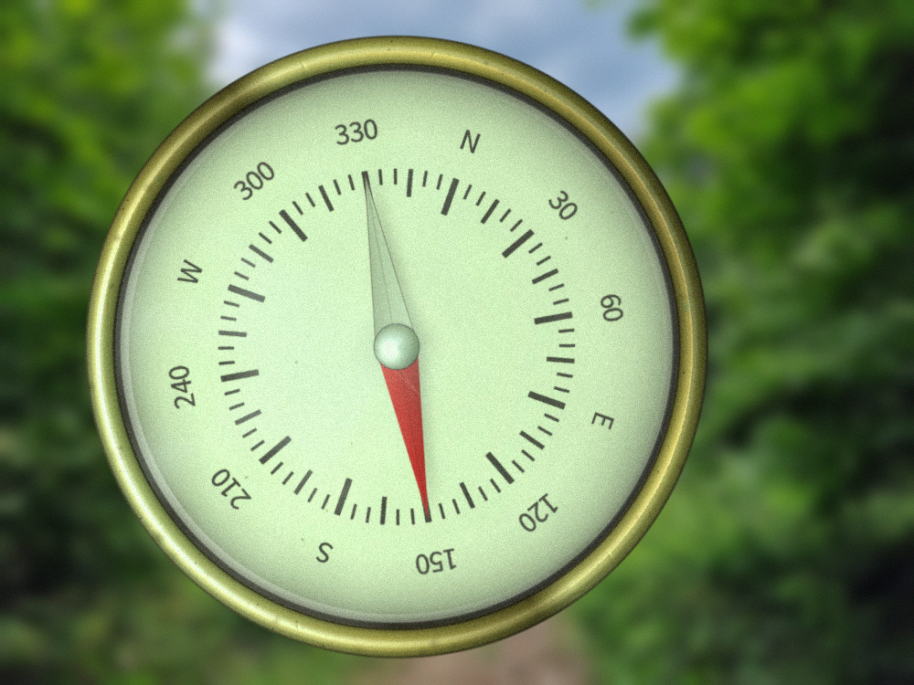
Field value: ° 150
